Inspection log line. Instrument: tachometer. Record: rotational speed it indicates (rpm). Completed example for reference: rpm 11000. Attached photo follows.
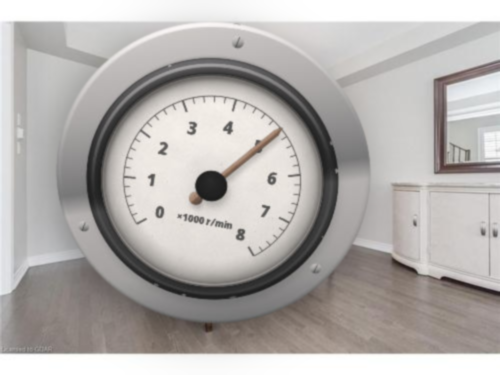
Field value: rpm 5000
